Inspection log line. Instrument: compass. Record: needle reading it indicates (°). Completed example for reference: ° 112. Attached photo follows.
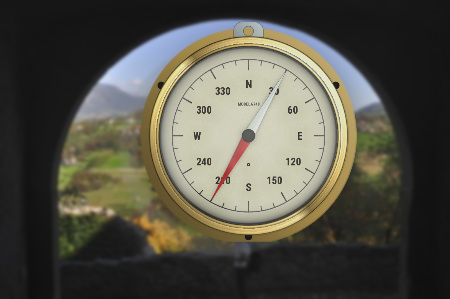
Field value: ° 210
